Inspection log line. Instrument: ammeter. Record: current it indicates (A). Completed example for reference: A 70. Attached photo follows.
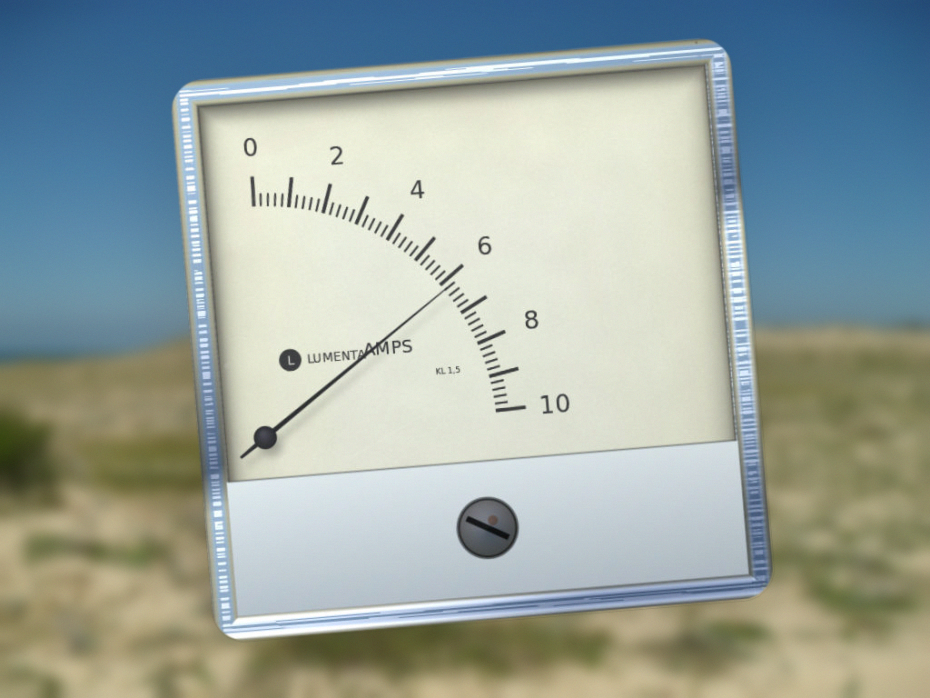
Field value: A 6.2
